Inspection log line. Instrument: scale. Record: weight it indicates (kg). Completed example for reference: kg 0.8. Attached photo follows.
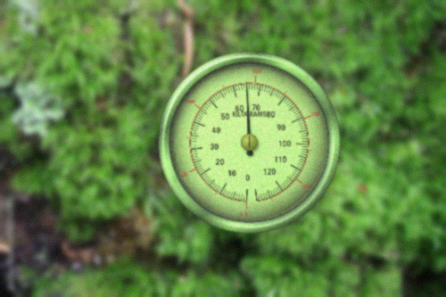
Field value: kg 65
